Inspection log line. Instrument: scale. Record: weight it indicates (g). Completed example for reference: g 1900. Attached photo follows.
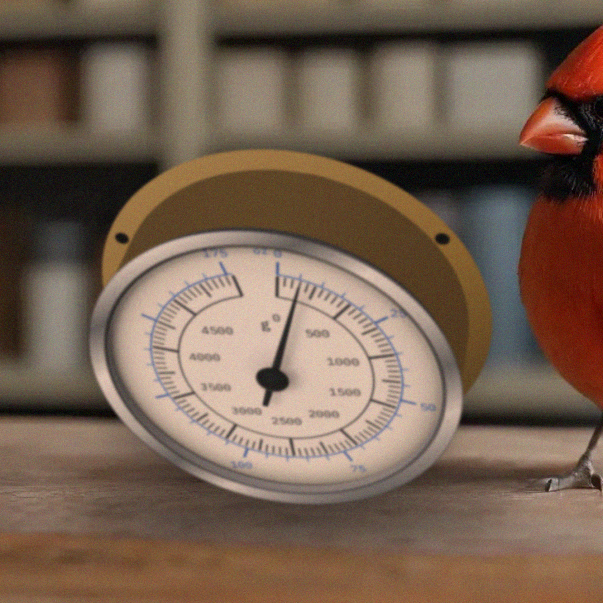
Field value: g 150
